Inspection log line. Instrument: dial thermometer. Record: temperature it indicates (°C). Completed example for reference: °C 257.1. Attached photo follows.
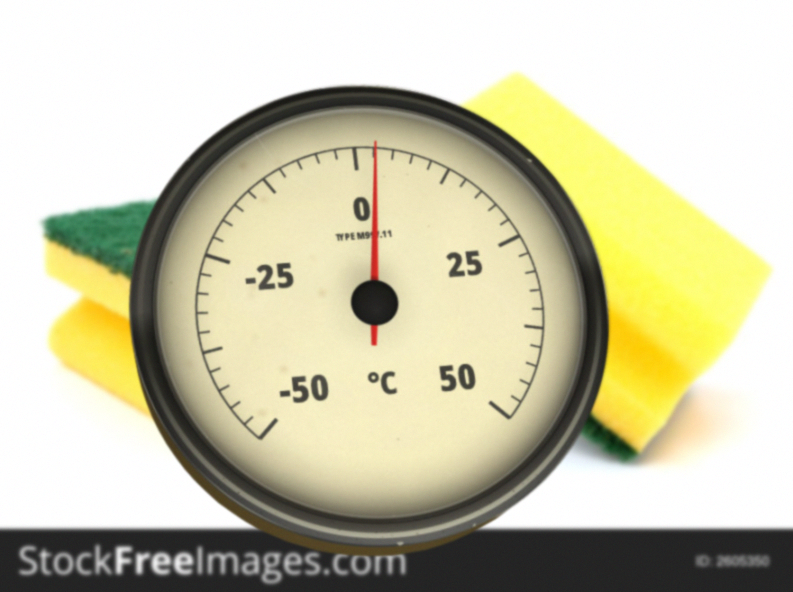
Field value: °C 2.5
